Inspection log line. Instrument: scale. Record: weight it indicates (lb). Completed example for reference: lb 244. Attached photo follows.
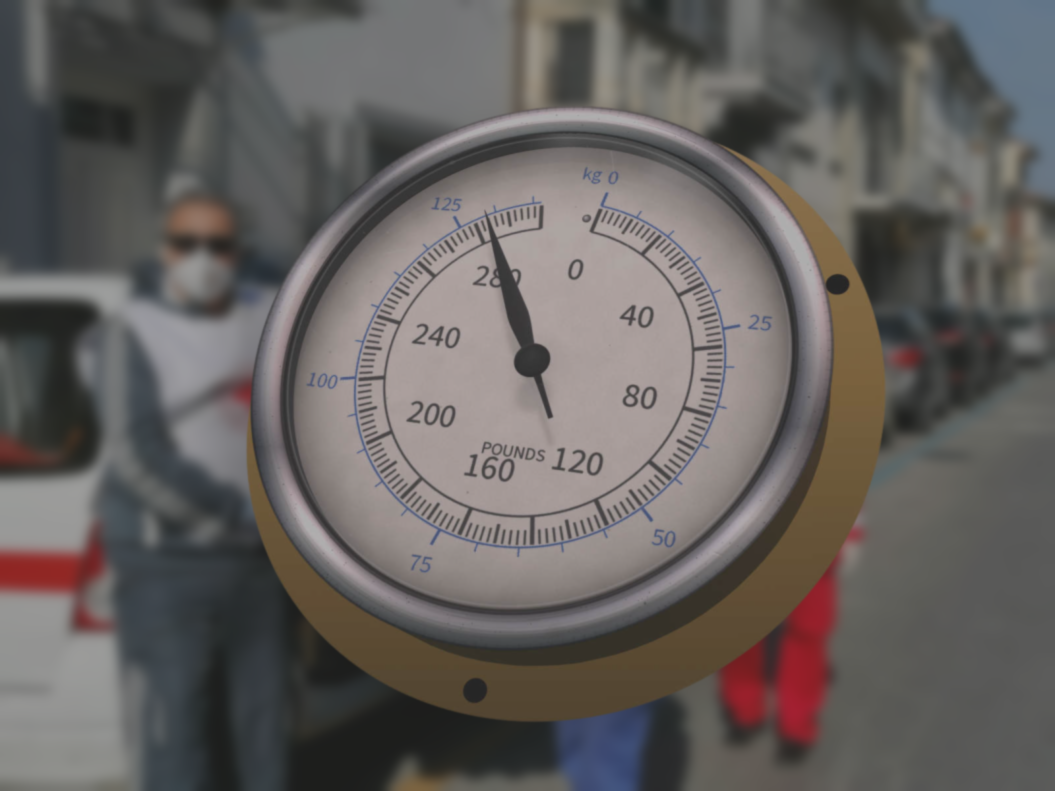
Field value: lb 284
